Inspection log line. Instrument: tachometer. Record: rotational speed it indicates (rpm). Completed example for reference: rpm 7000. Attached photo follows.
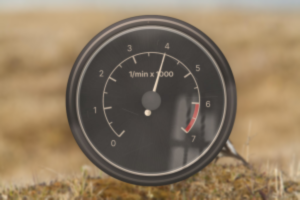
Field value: rpm 4000
